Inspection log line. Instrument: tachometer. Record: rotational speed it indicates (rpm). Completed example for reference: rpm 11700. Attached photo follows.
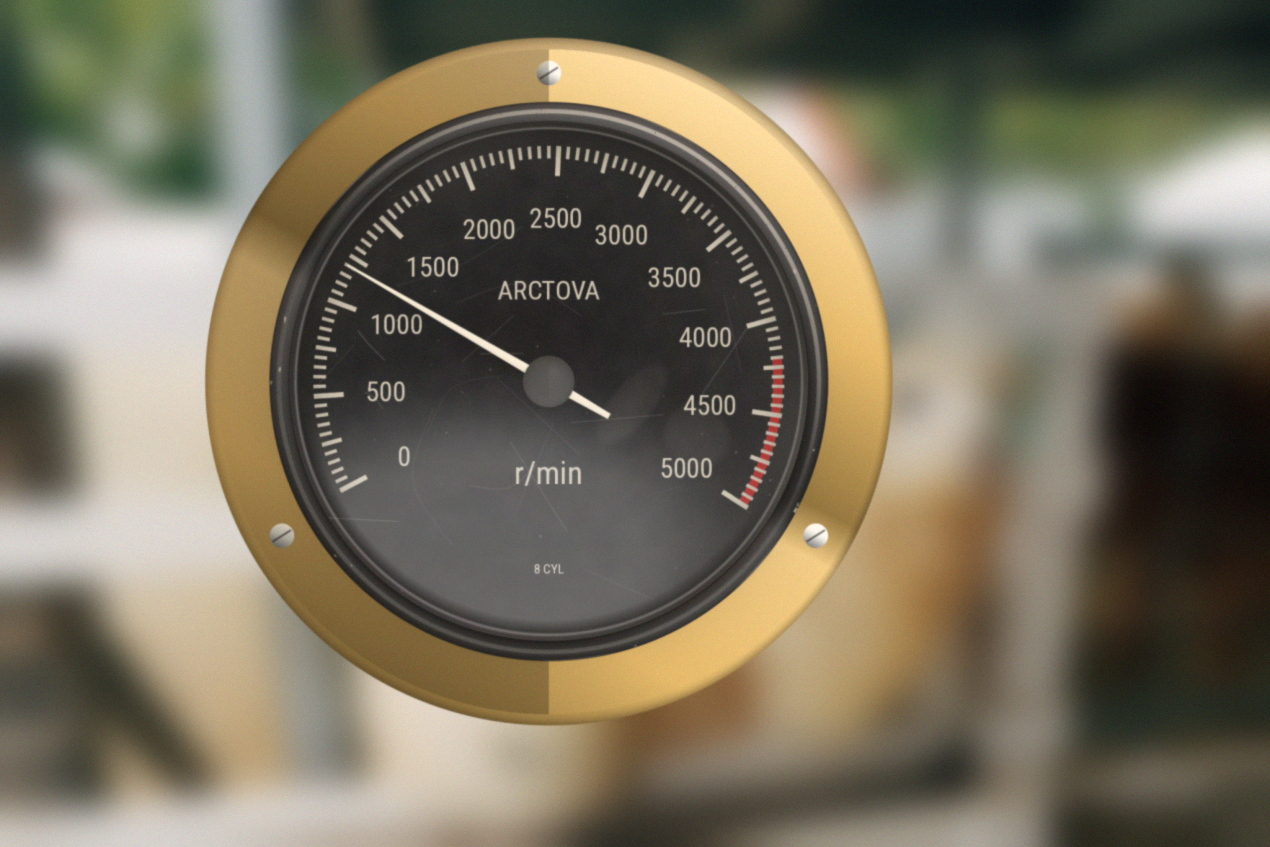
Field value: rpm 1200
